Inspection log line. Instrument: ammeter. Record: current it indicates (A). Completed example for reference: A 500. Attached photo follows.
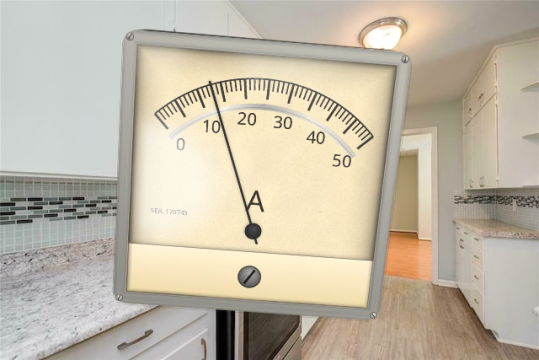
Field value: A 13
